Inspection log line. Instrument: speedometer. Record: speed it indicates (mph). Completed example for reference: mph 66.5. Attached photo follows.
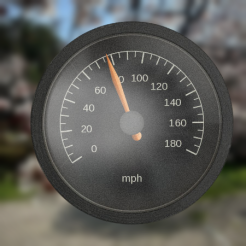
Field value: mph 77.5
